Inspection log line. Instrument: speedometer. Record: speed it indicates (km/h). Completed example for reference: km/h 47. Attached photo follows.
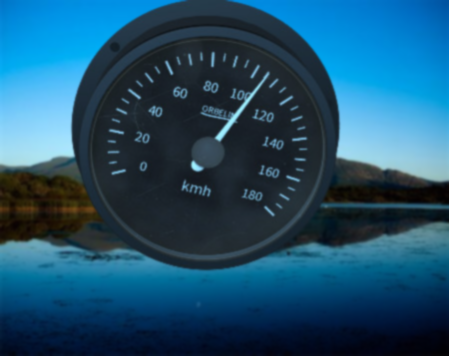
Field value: km/h 105
